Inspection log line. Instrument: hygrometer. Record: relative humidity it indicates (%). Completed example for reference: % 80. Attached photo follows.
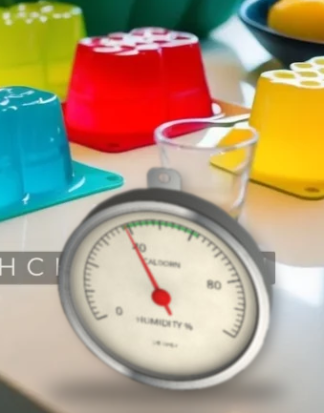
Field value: % 40
